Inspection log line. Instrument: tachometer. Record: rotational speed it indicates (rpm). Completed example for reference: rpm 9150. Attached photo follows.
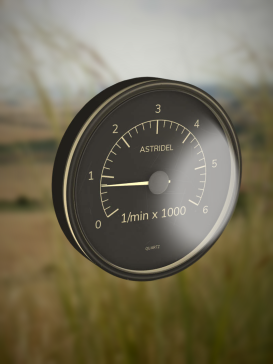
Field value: rpm 800
